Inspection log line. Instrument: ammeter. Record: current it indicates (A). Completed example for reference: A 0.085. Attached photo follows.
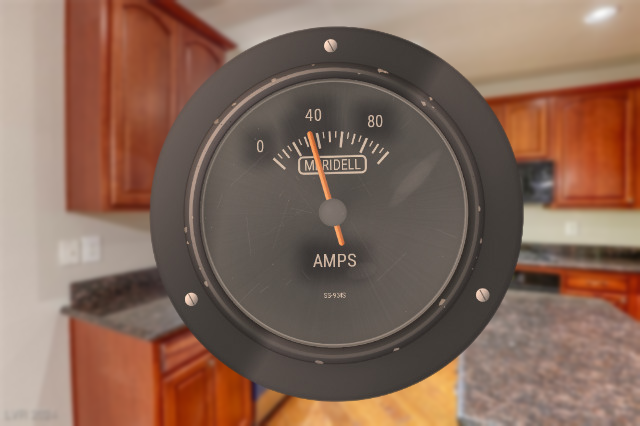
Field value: A 35
